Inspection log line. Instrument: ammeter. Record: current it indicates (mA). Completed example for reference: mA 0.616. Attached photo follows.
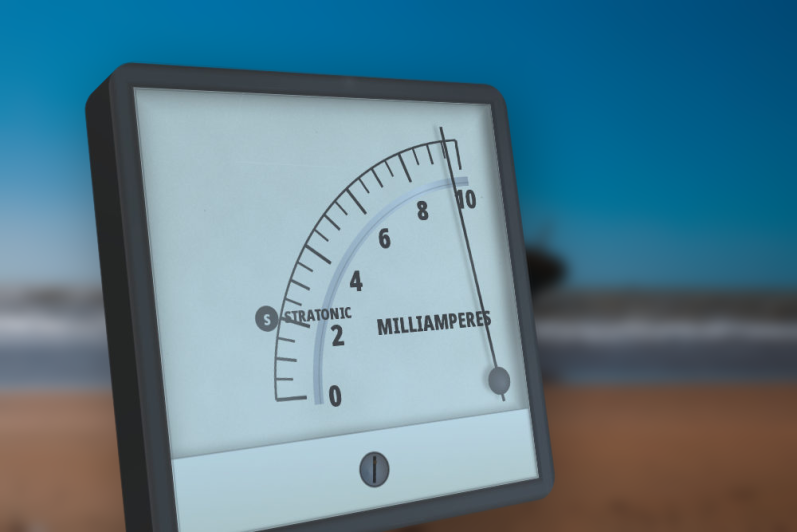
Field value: mA 9.5
